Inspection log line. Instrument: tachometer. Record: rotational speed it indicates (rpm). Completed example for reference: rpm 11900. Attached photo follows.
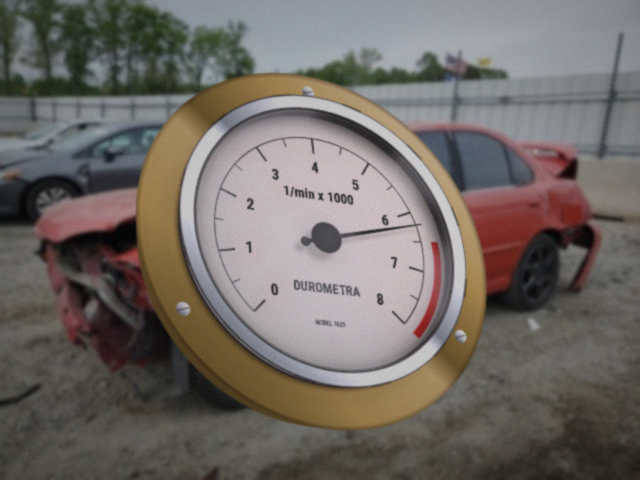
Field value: rpm 6250
